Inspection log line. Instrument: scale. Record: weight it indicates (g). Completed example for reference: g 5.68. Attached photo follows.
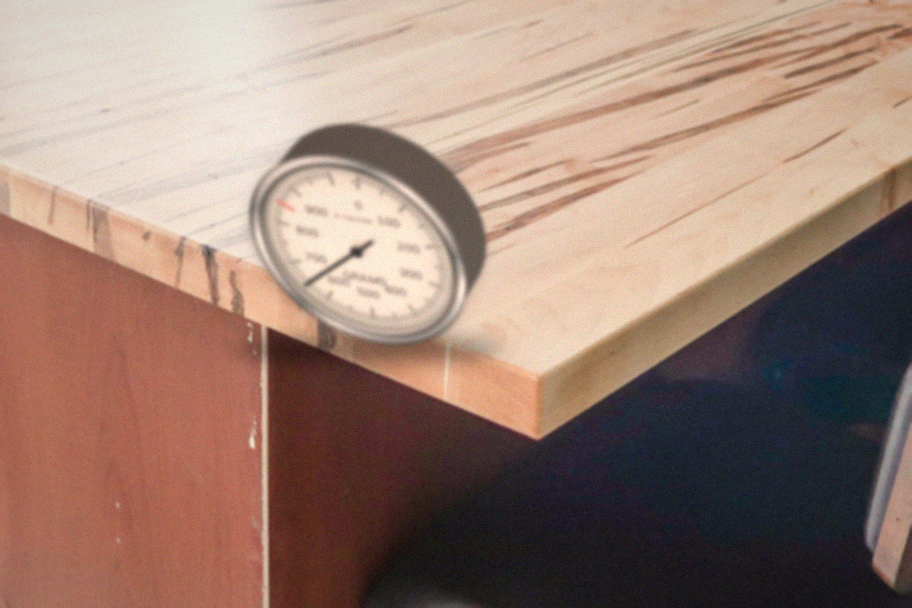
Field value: g 650
